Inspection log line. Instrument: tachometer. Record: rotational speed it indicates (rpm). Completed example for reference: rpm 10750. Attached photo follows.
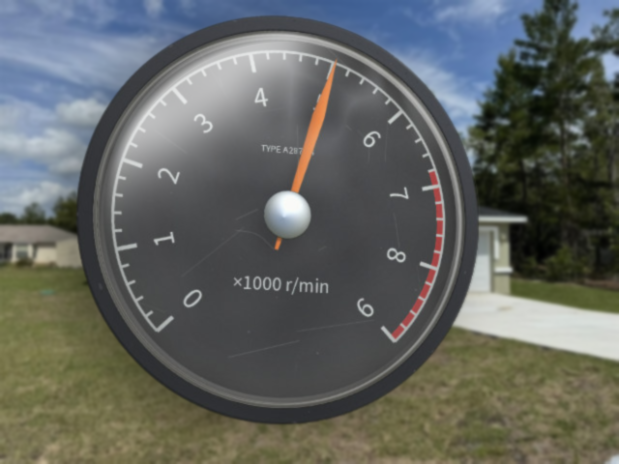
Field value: rpm 5000
